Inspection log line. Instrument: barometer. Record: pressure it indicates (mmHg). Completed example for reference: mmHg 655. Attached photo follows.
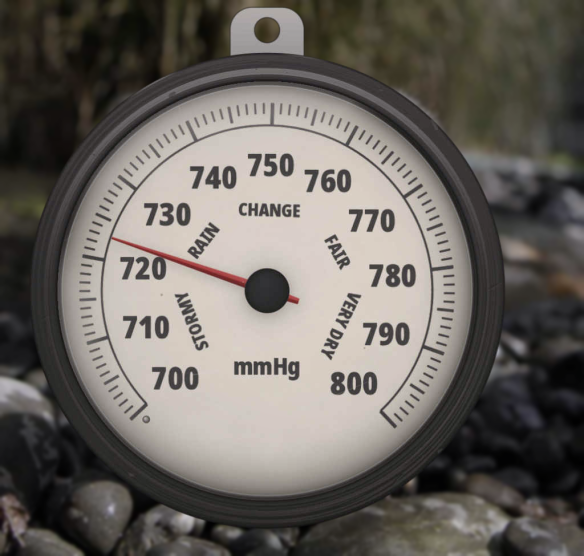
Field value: mmHg 723
